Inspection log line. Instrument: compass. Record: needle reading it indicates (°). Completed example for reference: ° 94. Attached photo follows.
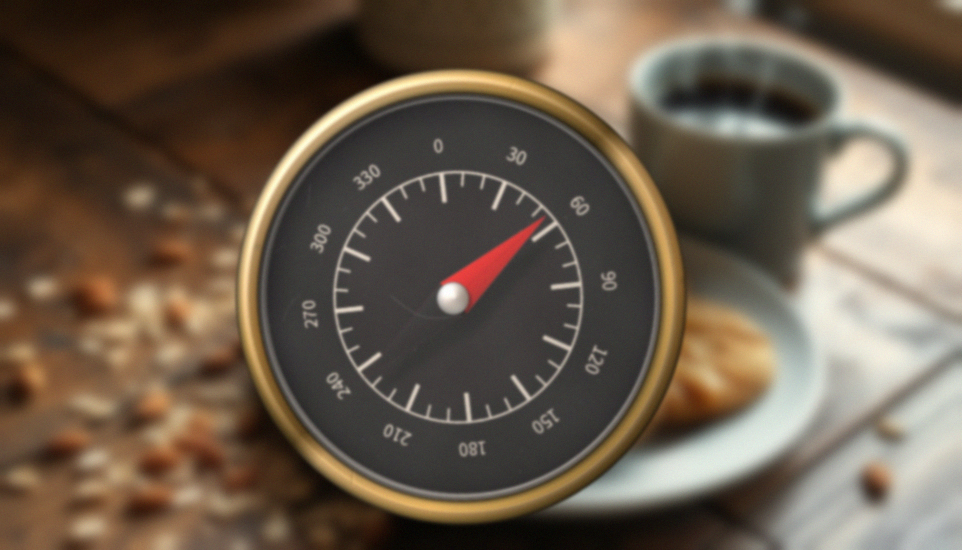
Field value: ° 55
